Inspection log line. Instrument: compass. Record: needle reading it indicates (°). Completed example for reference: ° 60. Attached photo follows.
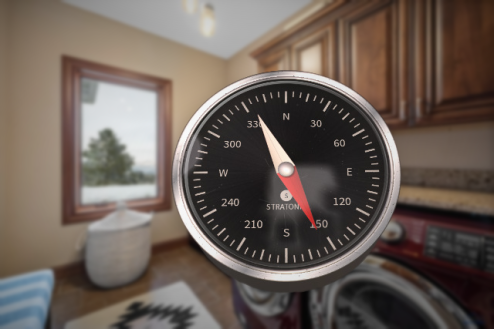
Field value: ° 155
